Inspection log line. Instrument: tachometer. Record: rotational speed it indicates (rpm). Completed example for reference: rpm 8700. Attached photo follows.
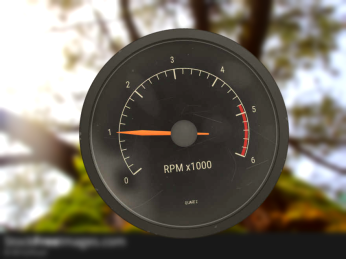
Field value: rpm 1000
